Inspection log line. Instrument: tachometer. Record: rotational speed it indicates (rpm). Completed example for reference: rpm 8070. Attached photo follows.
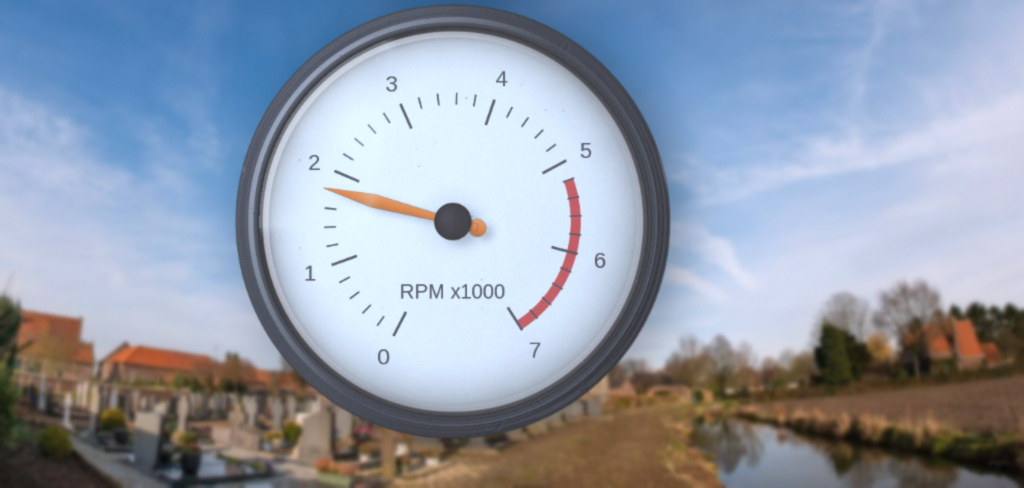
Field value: rpm 1800
